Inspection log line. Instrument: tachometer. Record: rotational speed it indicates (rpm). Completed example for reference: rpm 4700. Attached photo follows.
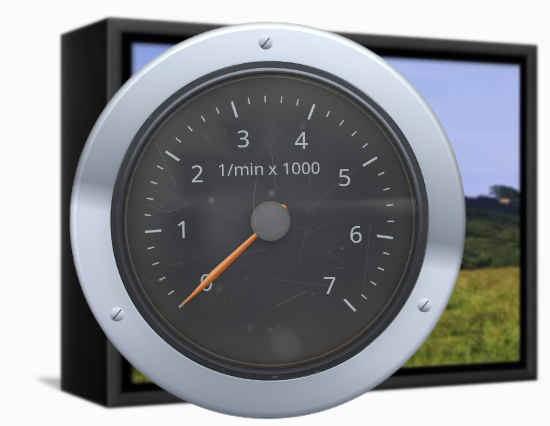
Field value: rpm 0
